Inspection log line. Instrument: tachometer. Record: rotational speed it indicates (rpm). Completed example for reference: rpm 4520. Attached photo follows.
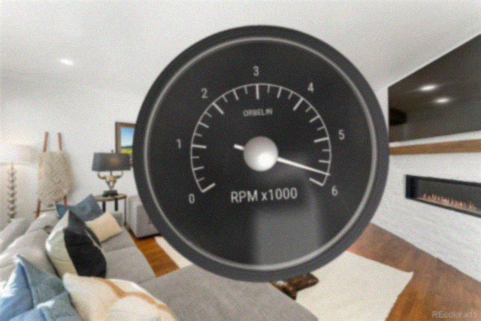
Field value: rpm 5750
